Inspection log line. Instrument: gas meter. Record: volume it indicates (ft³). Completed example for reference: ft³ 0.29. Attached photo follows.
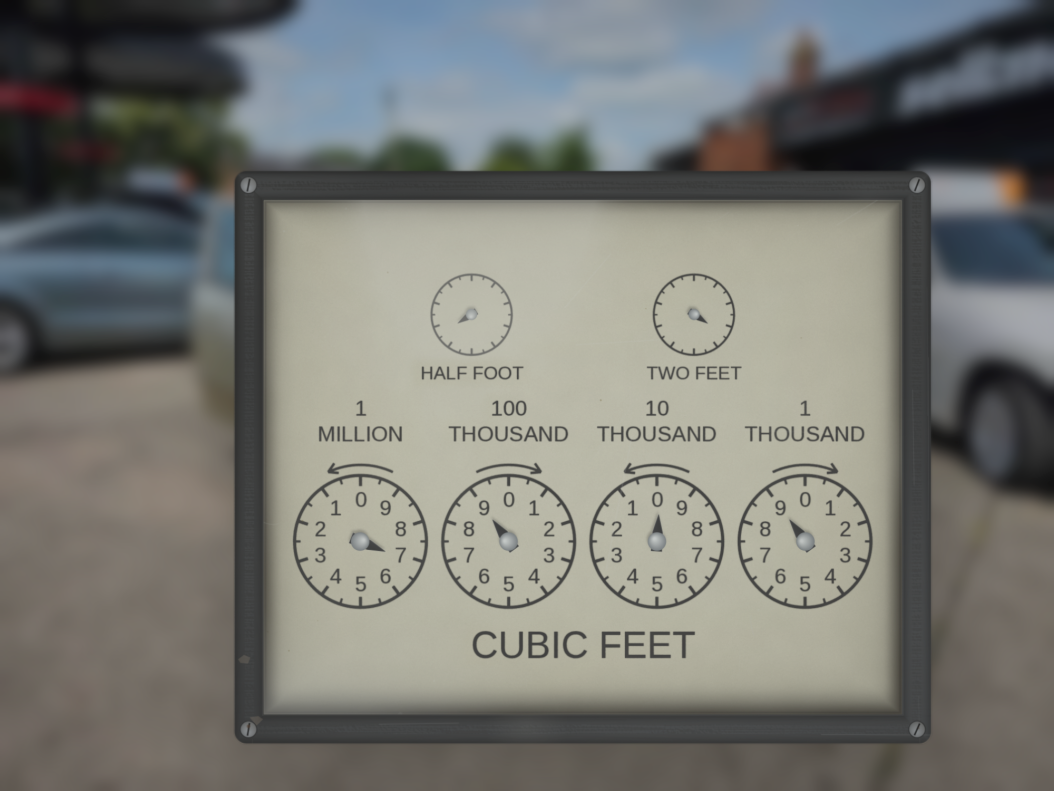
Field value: ft³ 689900
